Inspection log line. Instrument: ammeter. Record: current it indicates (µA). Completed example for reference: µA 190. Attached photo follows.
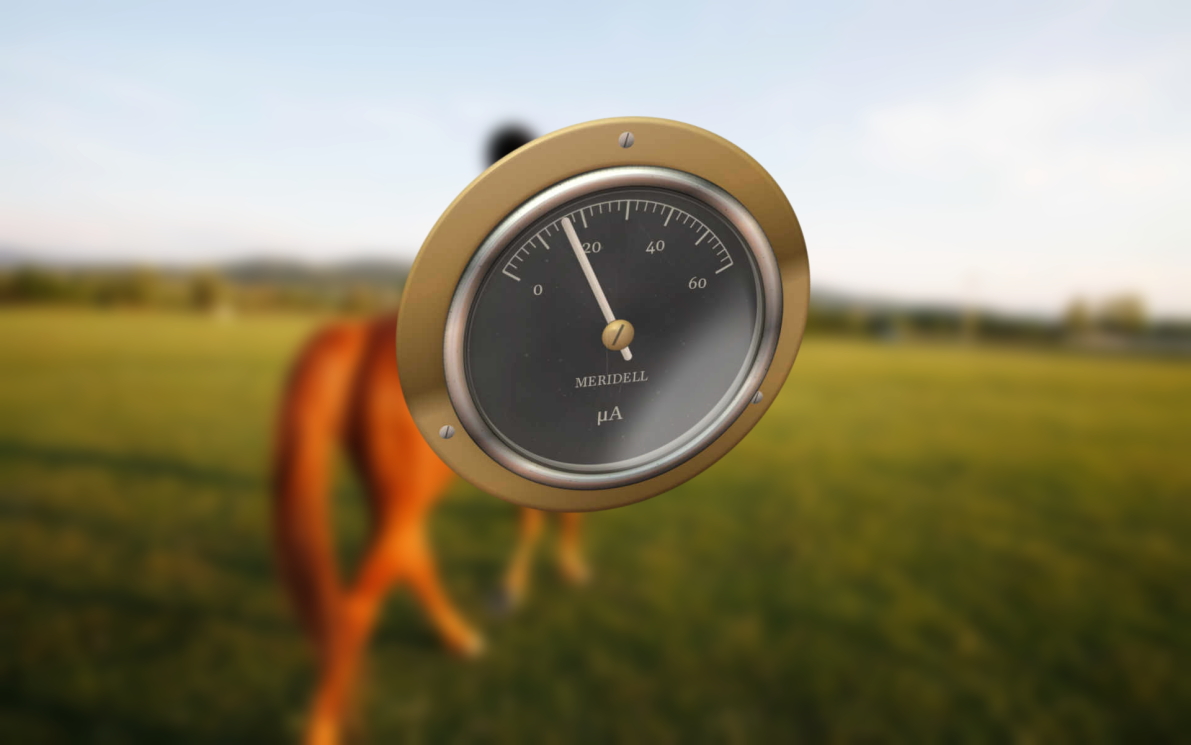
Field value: µA 16
